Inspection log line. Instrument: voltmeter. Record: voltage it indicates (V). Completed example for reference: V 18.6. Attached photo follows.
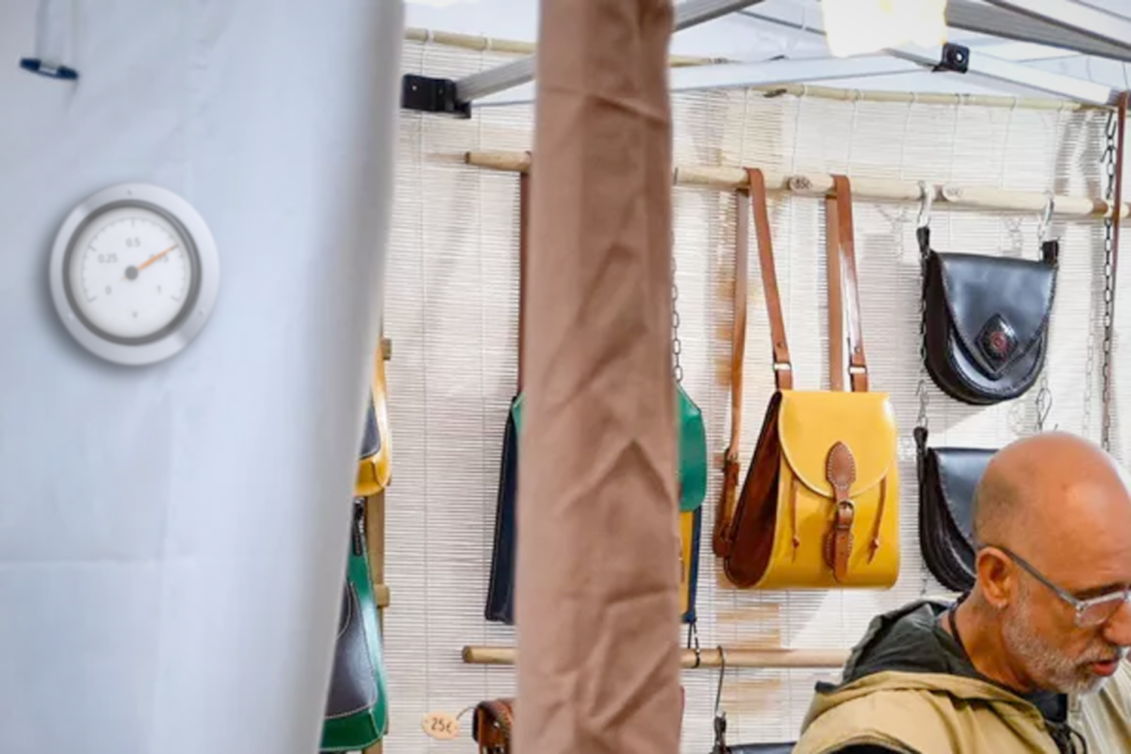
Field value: V 0.75
